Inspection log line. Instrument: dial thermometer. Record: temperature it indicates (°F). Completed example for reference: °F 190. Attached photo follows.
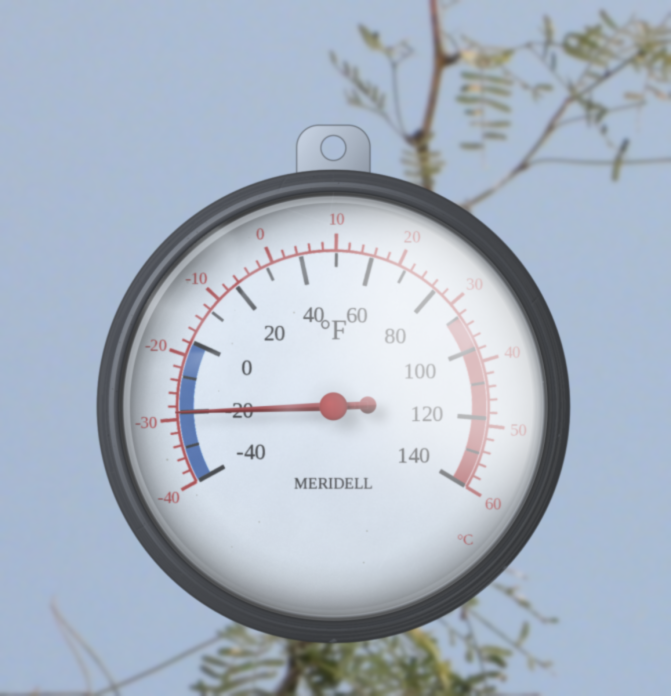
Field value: °F -20
